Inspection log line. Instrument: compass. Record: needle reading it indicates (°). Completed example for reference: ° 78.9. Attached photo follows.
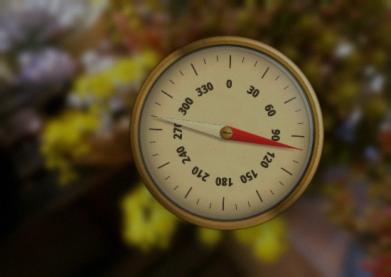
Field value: ° 100
